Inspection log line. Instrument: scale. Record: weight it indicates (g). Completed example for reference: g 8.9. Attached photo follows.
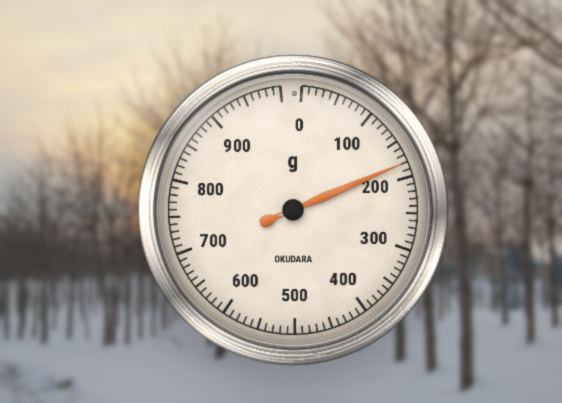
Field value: g 180
